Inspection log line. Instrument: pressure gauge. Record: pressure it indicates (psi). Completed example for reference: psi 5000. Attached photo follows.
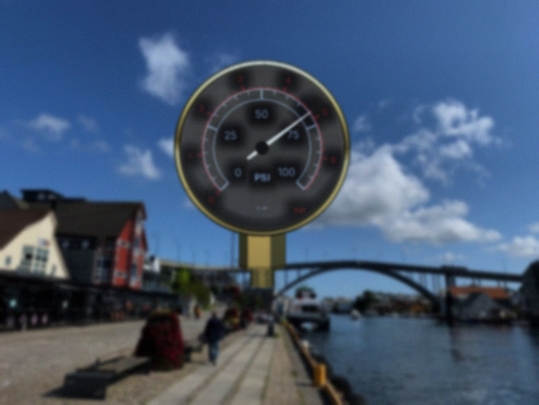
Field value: psi 70
